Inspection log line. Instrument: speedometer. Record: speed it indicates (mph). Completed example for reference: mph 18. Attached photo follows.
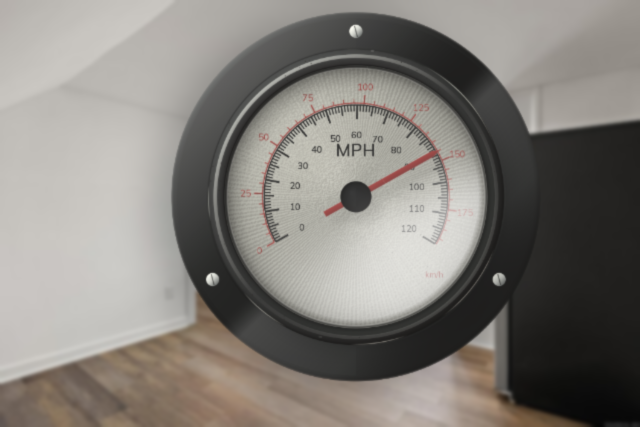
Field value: mph 90
